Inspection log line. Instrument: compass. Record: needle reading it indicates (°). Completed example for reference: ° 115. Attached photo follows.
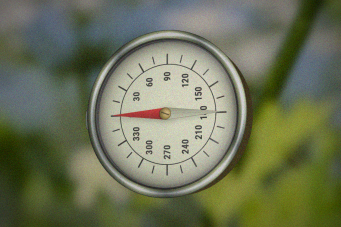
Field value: ° 0
